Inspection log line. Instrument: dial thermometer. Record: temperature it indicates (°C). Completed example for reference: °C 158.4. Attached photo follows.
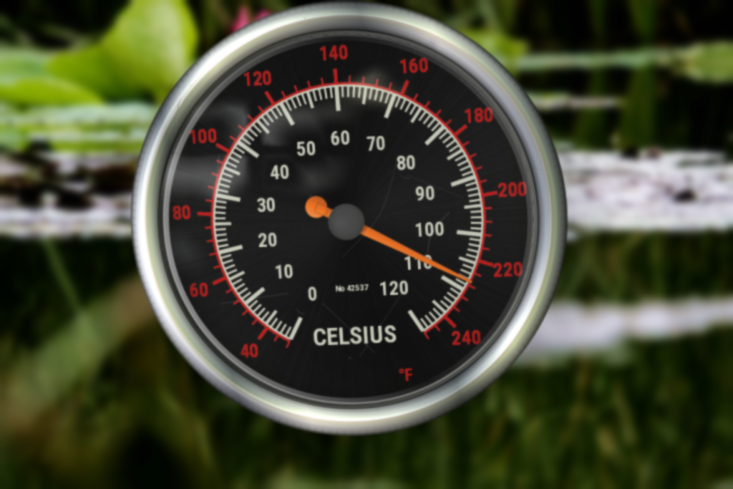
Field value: °C 108
